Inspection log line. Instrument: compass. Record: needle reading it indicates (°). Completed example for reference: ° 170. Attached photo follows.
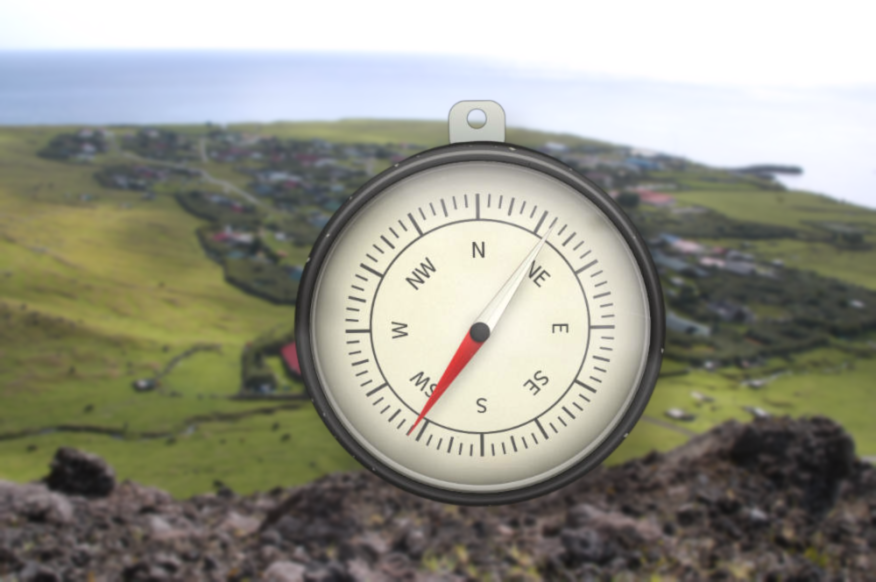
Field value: ° 215
